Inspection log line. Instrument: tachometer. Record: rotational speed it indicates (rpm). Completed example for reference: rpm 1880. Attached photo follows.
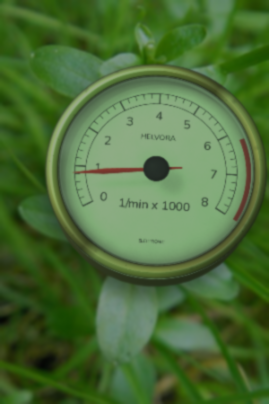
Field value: rpm 800
